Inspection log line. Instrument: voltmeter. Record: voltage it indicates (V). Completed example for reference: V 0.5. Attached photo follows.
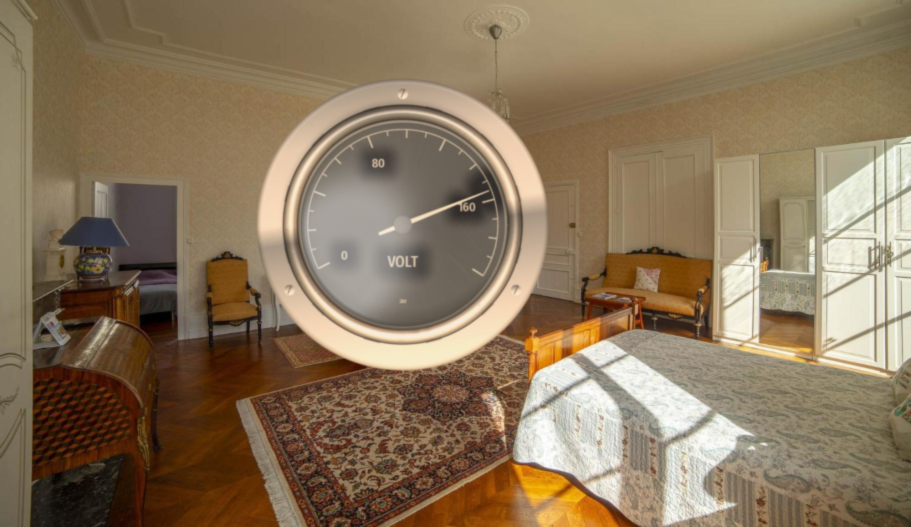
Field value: V 155
